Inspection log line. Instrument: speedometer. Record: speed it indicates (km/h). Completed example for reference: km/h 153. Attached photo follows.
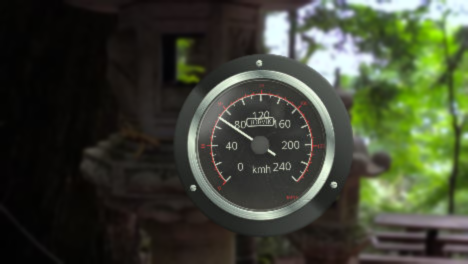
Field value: km/h 70
